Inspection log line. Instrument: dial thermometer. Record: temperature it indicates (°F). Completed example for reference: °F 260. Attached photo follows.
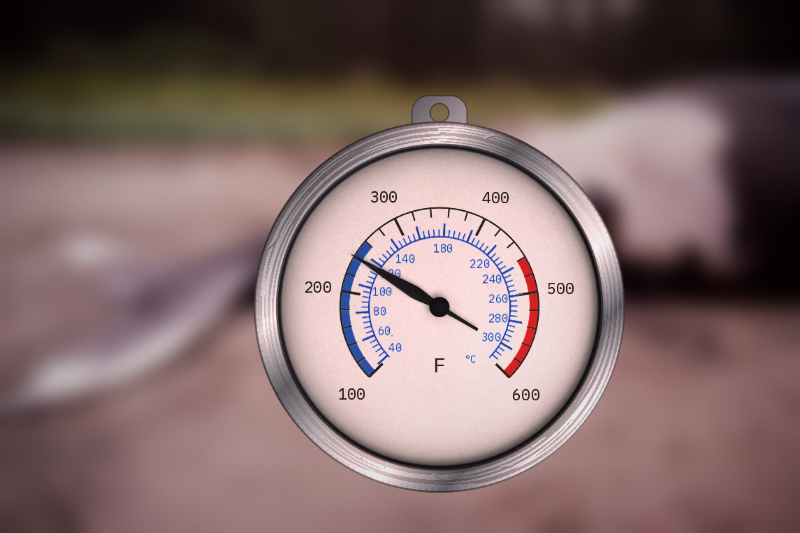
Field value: °F 240
